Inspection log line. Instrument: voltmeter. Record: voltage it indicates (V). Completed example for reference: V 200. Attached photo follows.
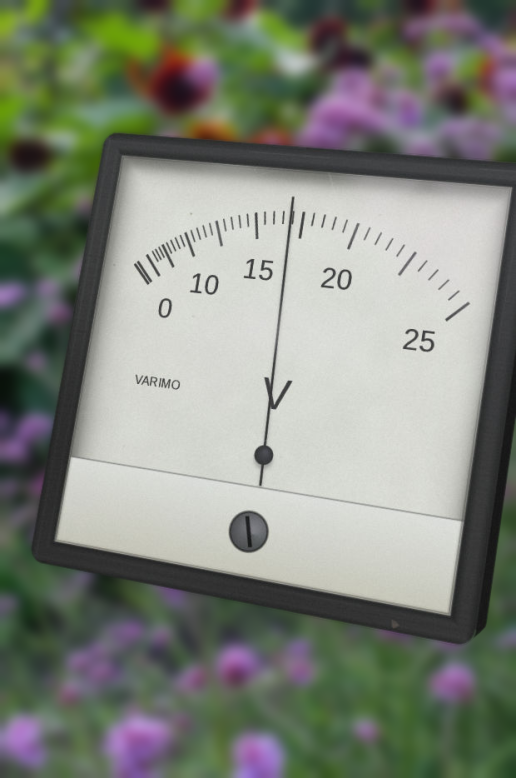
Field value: V 17
